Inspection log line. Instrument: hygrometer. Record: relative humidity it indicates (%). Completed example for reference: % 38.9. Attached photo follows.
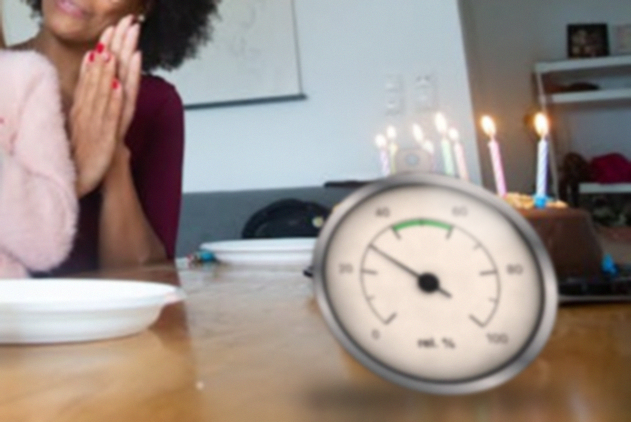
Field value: % 30
